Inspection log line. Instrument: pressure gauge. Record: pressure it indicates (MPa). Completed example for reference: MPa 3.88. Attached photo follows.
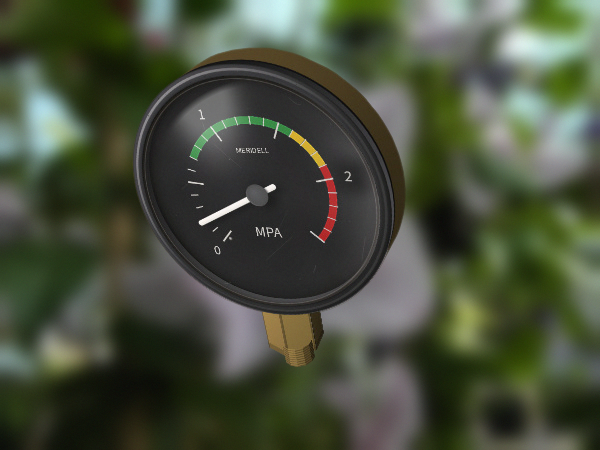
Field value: MPa 0.2
